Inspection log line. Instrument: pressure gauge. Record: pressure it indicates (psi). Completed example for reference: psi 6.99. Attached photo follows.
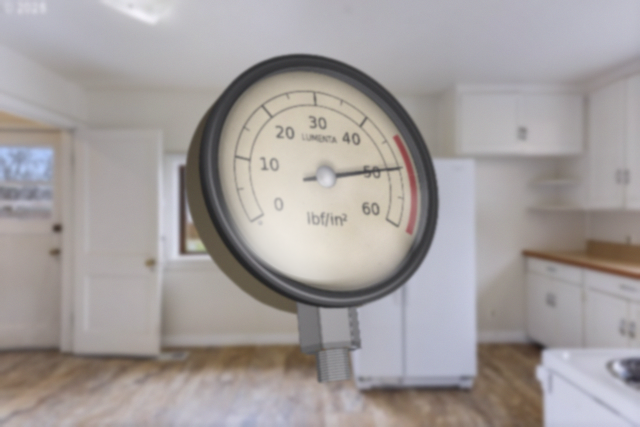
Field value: psi 50
